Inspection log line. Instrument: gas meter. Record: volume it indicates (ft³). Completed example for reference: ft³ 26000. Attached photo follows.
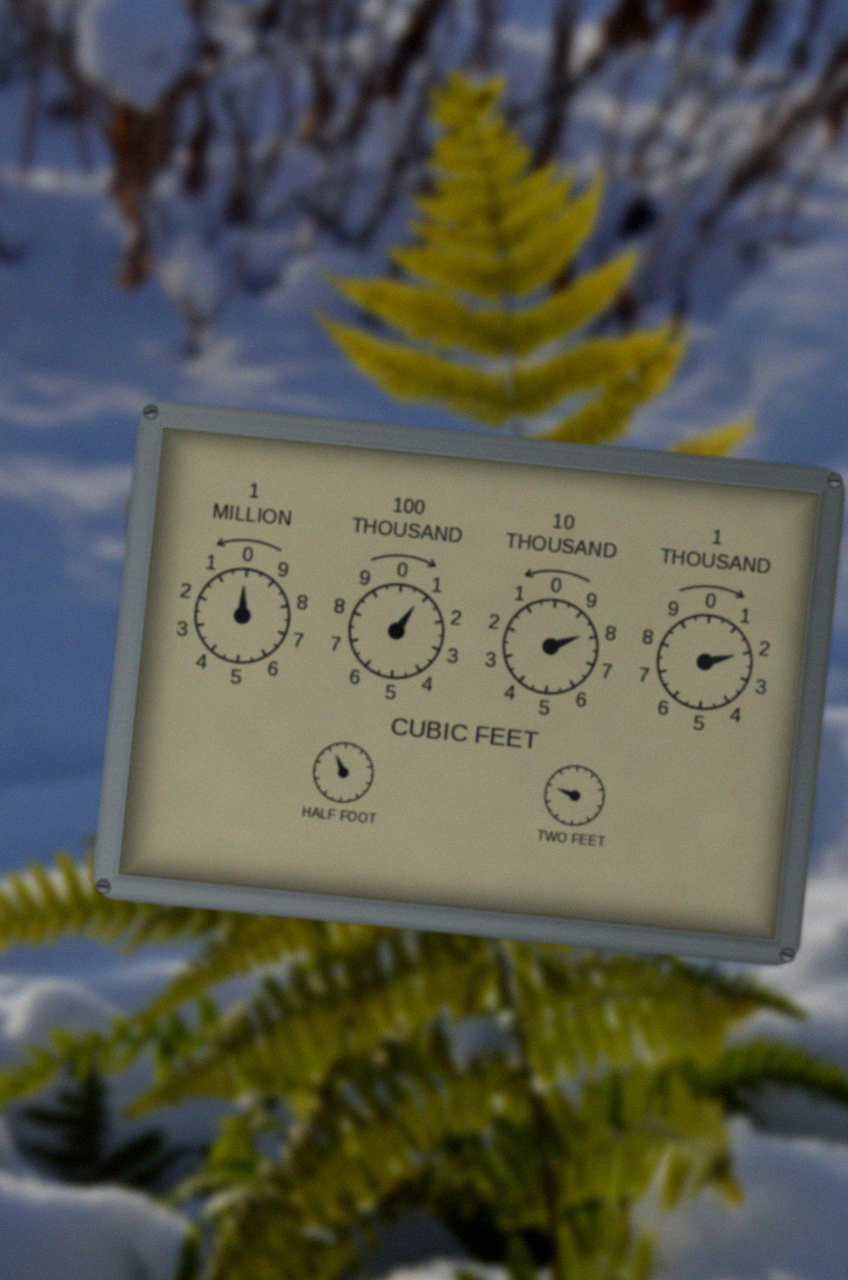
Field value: ft³ 8200
